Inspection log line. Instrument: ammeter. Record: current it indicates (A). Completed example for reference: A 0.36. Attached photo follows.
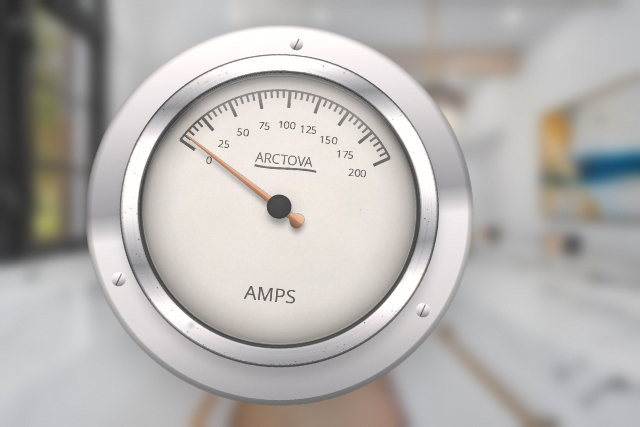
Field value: A 5
